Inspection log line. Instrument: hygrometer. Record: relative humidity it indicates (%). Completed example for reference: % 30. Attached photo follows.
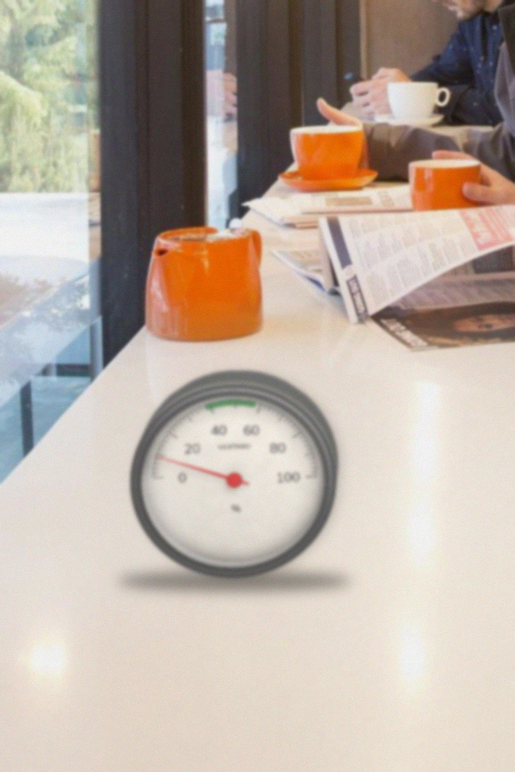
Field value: % 10
